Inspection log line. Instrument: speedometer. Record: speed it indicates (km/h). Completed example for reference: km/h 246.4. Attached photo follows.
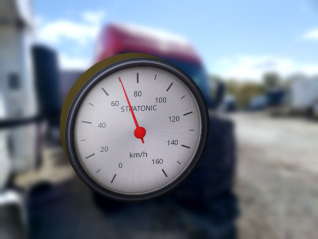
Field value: km/h 70
